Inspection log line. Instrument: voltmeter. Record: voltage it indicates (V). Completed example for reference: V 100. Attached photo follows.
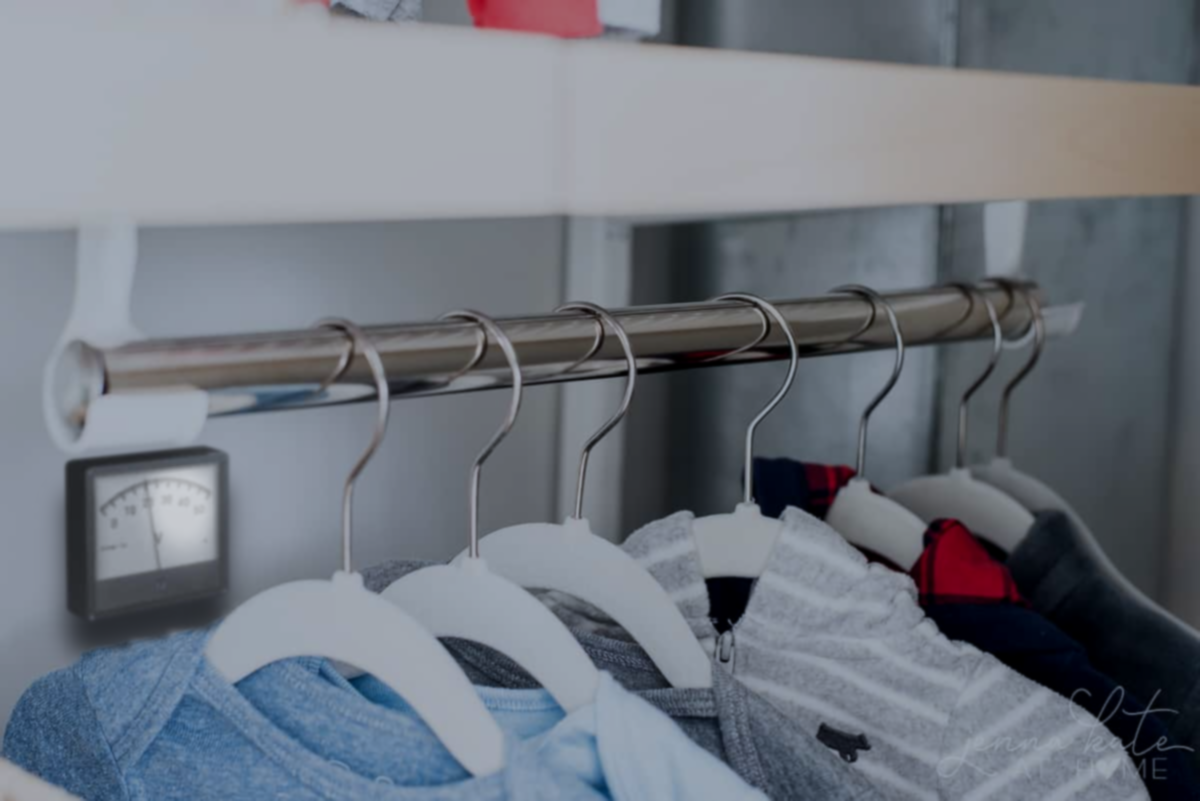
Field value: V 20
